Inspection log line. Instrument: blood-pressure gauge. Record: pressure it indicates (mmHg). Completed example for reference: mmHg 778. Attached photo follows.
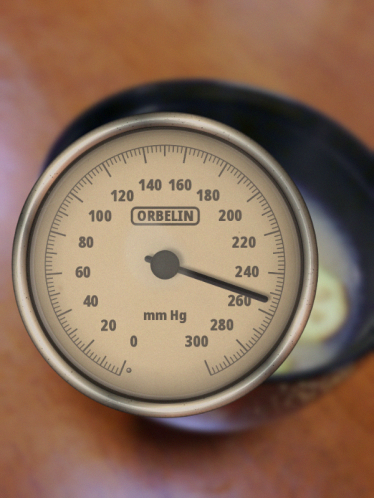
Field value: mmHg 254
